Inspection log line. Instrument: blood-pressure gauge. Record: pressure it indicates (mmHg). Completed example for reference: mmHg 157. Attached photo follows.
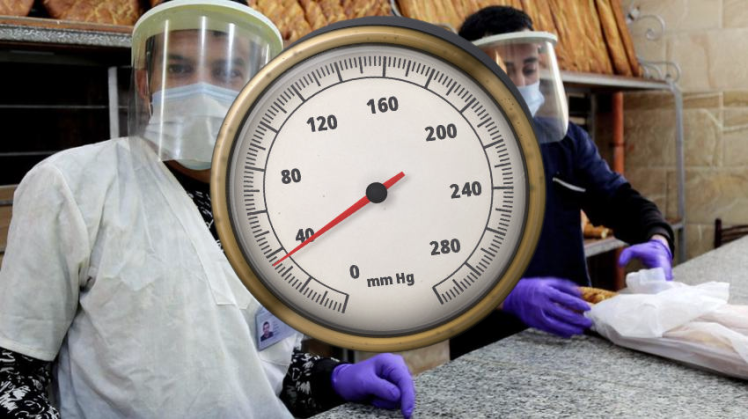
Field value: mmHg 36
